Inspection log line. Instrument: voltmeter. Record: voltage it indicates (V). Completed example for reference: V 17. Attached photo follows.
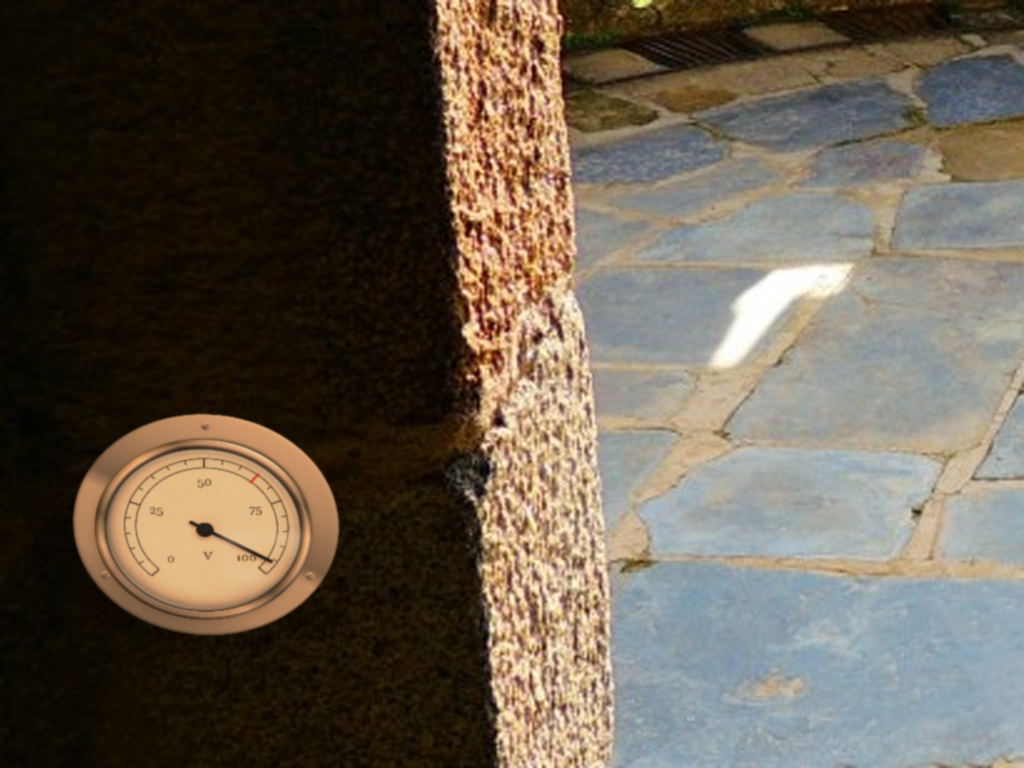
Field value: V 95
